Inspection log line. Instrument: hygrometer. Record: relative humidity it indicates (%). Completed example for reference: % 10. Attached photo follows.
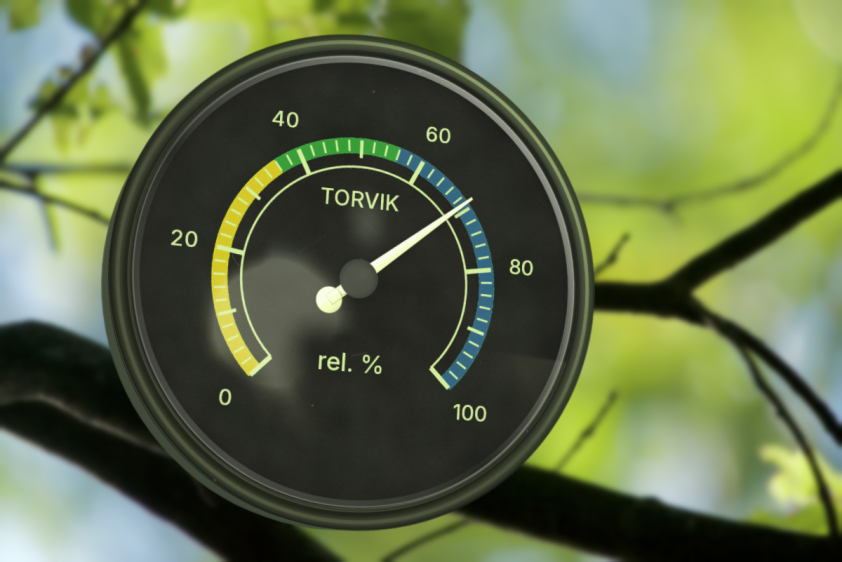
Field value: % 69
